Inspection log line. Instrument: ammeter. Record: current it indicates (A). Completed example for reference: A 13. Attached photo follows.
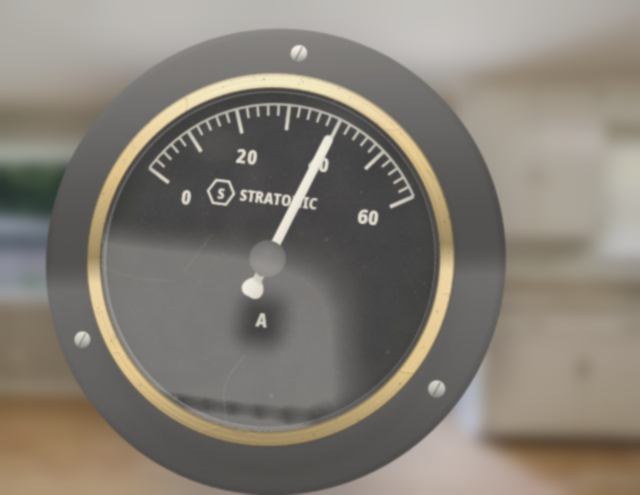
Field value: A 40
